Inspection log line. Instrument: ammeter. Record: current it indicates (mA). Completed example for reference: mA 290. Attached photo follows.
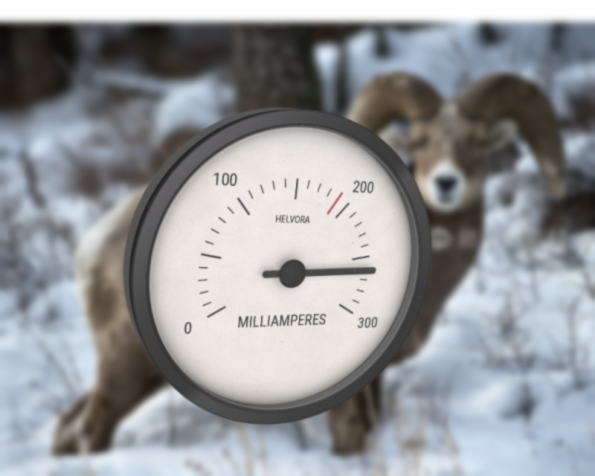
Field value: mA 260
